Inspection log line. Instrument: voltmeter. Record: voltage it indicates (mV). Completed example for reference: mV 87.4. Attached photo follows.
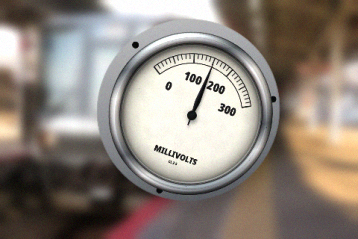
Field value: mV 150
